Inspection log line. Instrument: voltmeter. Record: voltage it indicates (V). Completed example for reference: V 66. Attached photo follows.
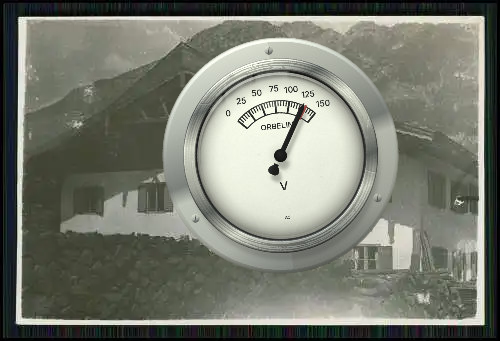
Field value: V 125
